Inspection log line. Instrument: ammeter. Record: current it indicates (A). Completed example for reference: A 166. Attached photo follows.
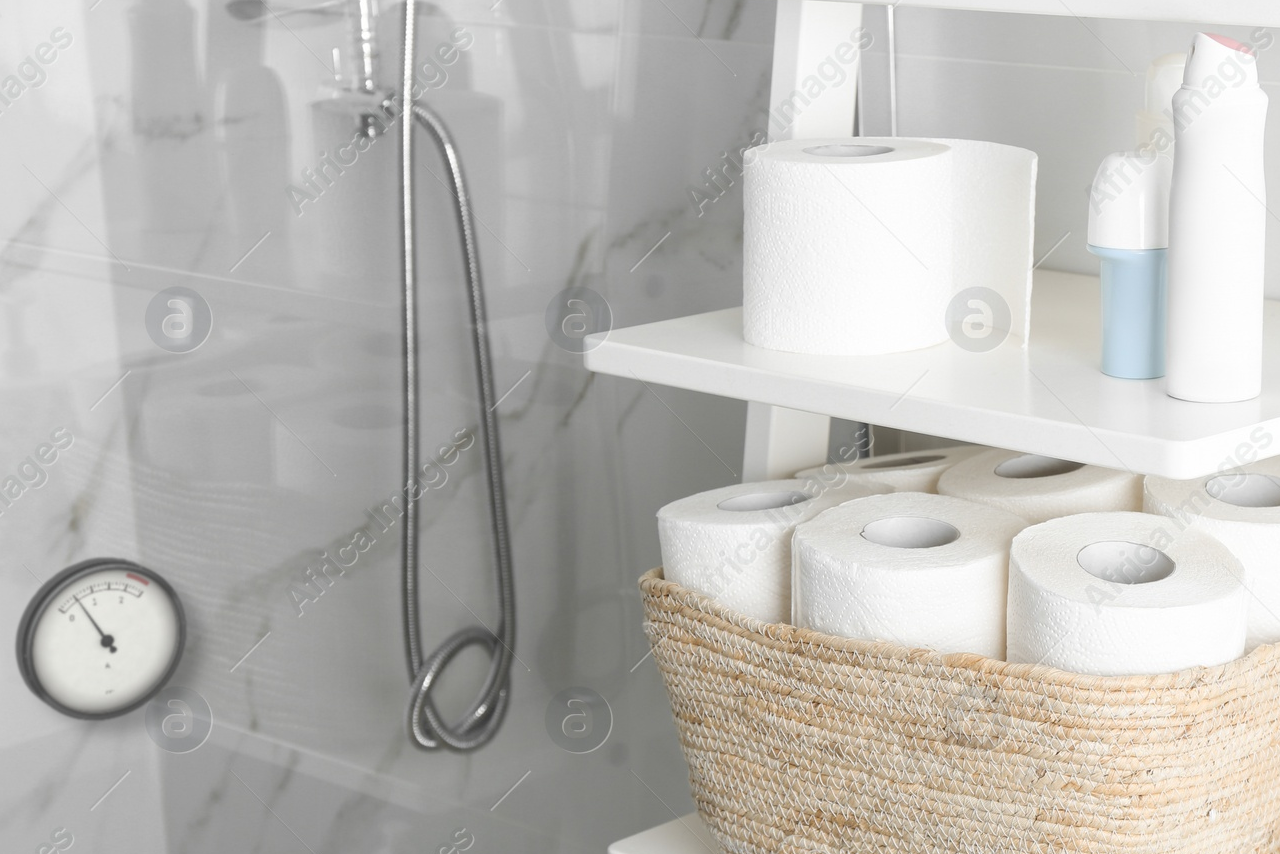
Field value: A 0.5
